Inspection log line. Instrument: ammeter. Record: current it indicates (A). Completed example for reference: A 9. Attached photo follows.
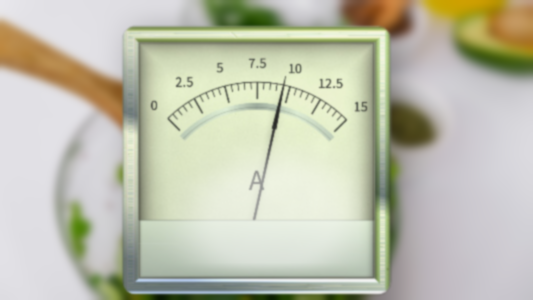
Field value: A 9.5
